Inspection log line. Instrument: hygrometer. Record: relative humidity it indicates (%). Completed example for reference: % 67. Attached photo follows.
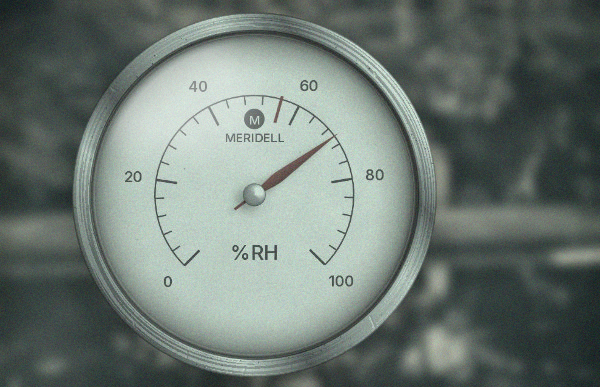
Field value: % 70
